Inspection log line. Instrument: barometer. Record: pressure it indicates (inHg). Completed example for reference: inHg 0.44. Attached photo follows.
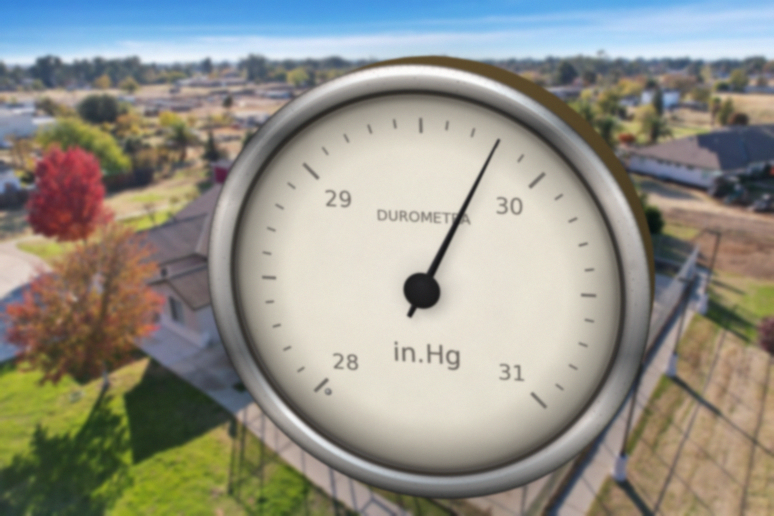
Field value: inHg 29.8
